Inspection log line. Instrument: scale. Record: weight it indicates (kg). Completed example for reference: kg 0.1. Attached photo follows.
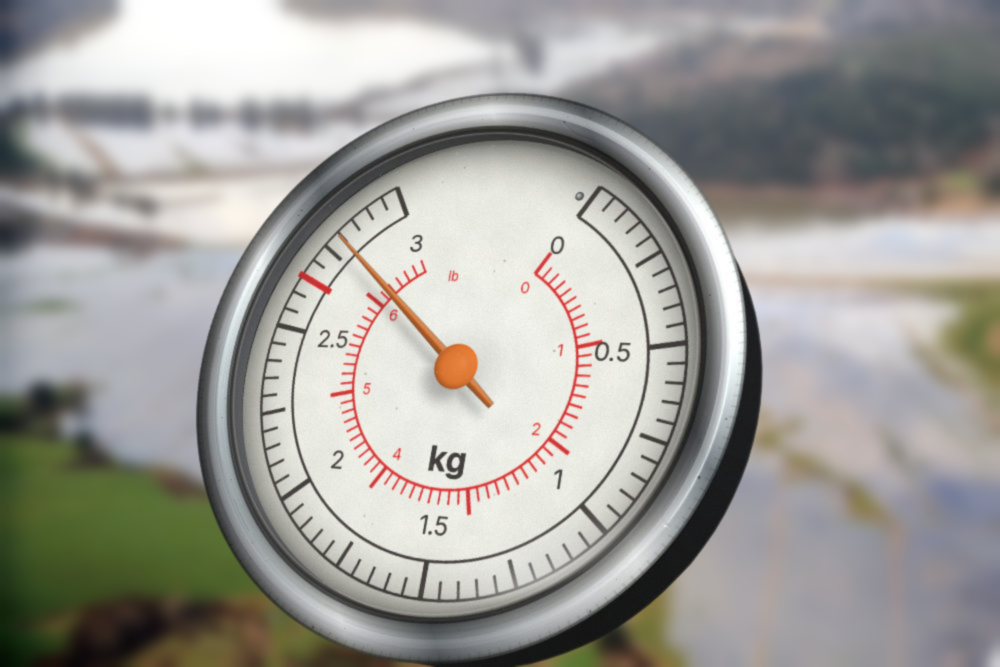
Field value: kg 2.8
